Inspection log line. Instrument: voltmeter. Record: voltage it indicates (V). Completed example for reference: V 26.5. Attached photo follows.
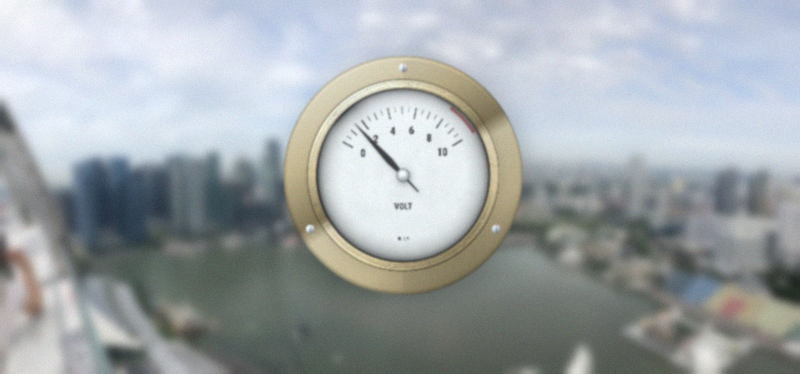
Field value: V 1.5
